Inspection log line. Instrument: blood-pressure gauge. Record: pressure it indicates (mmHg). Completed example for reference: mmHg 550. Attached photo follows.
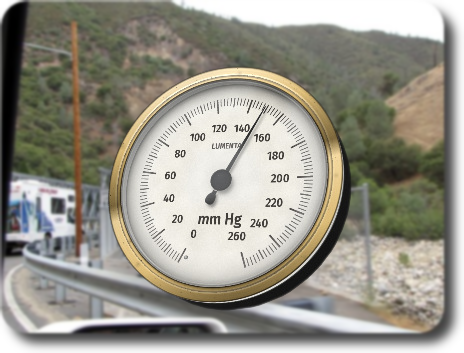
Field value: mmHg 150
